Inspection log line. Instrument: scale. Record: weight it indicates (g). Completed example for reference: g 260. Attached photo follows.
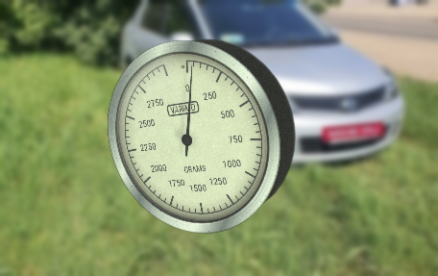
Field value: g 50
